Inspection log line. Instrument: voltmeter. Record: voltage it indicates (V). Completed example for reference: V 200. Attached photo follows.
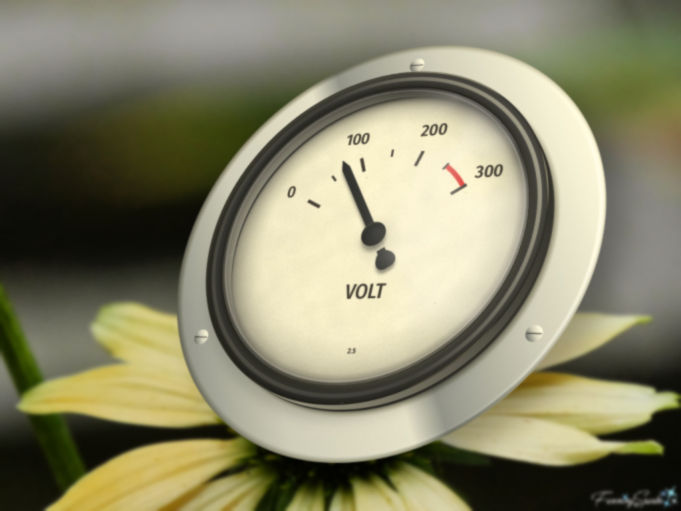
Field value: V 75
